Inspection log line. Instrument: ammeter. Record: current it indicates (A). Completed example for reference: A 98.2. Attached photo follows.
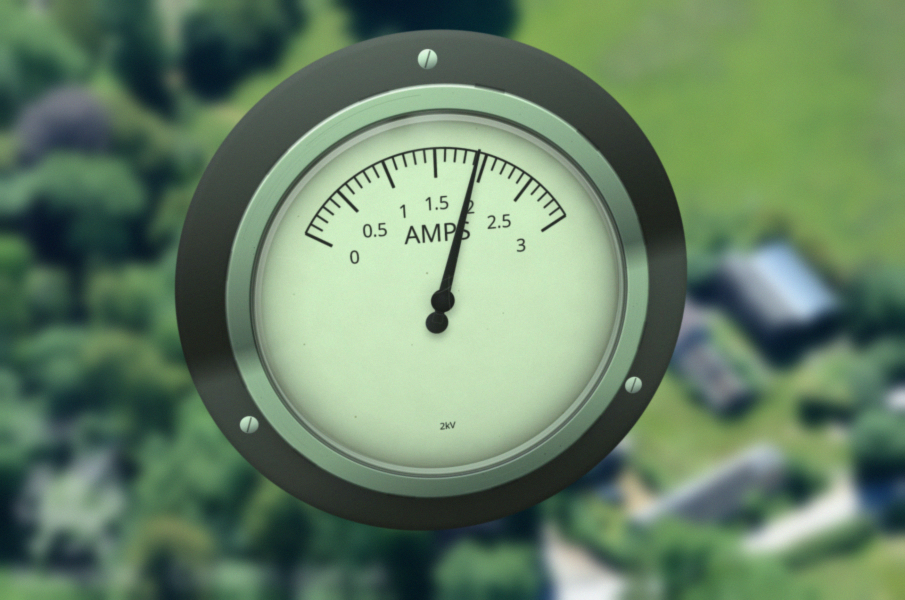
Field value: A 1.9
